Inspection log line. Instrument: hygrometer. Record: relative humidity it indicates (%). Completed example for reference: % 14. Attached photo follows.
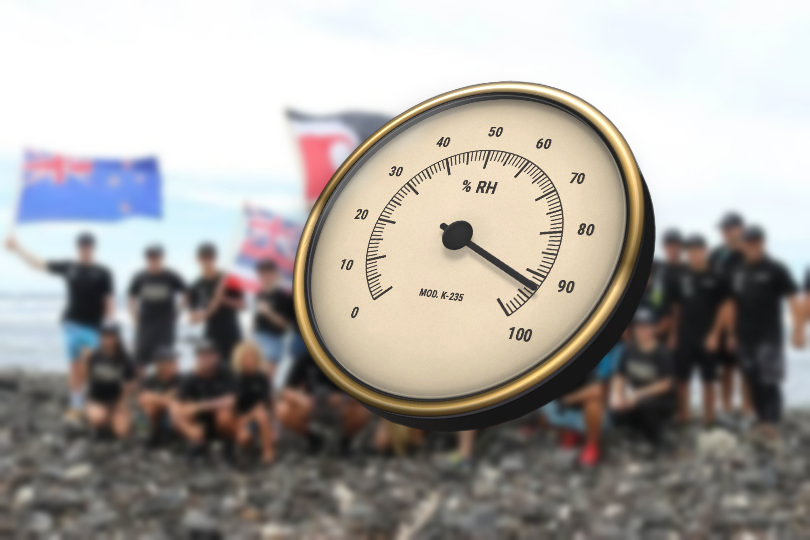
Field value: % 93
